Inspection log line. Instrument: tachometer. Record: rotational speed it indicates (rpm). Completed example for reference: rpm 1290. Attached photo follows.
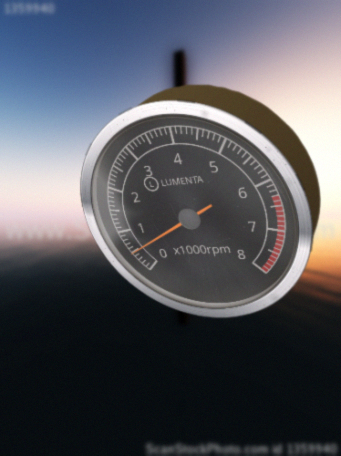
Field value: rpm 500
